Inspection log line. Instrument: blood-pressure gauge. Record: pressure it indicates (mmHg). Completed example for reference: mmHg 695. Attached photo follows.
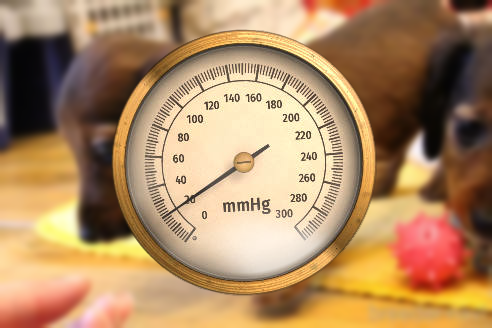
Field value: mmHg 20
